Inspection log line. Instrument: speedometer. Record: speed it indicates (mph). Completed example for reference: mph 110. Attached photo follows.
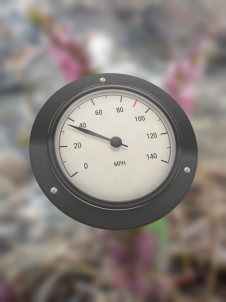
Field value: mph 35
